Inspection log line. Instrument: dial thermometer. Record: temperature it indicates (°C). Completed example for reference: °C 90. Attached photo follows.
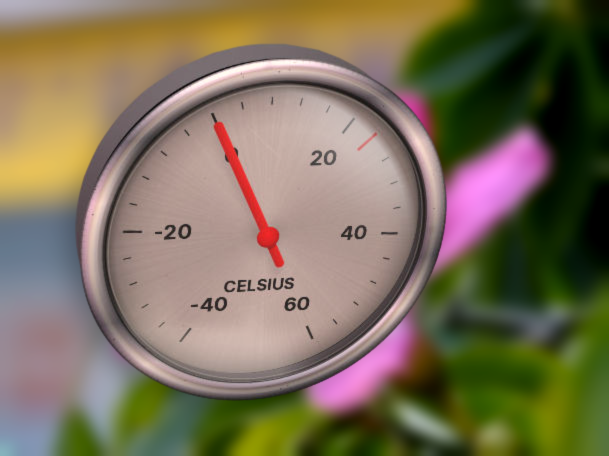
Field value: °C 0
